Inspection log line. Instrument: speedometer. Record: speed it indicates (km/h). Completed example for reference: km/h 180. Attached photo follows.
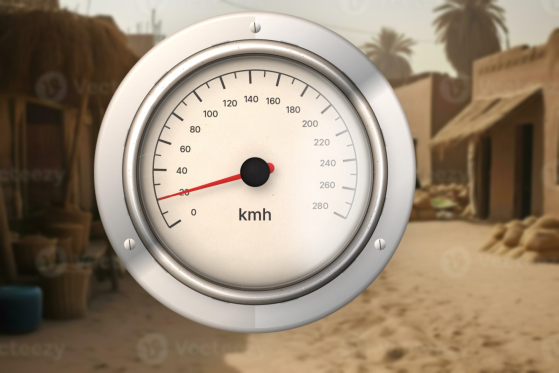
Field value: km/h 20
